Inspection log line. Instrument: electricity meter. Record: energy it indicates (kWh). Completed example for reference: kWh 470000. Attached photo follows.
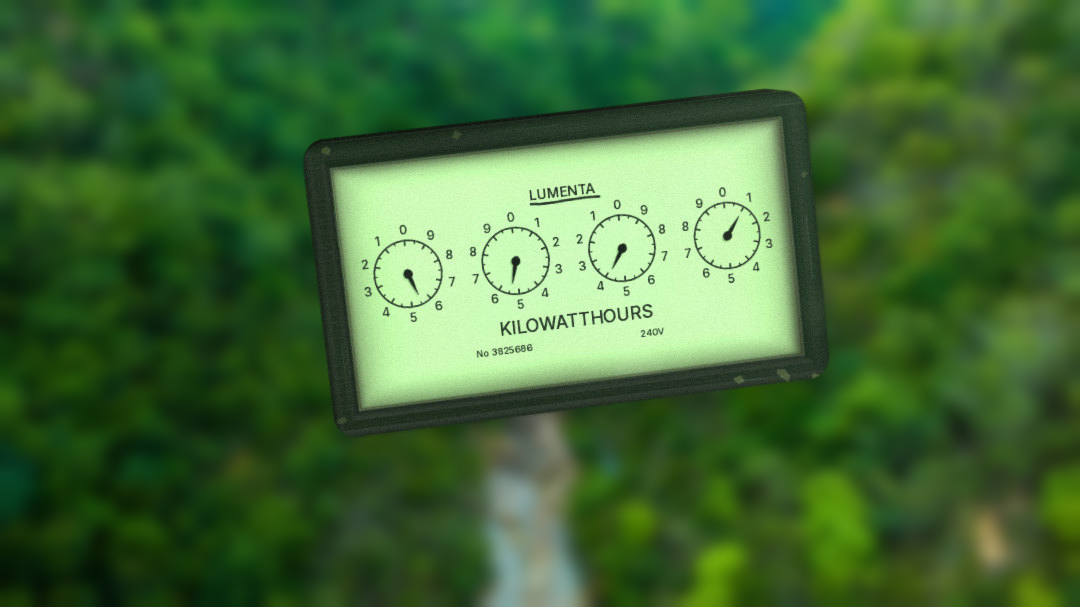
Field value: kWh 5541
